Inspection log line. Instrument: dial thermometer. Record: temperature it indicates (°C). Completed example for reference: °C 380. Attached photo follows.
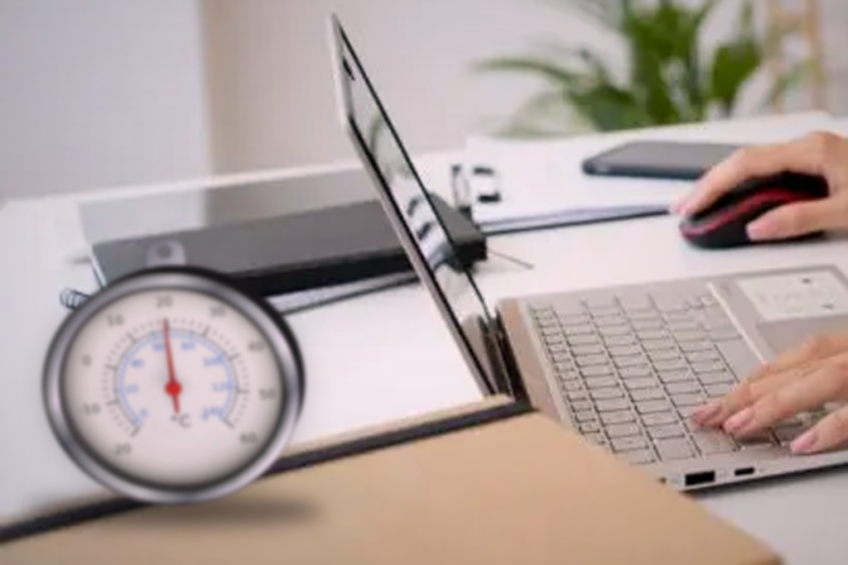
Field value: °C 20
